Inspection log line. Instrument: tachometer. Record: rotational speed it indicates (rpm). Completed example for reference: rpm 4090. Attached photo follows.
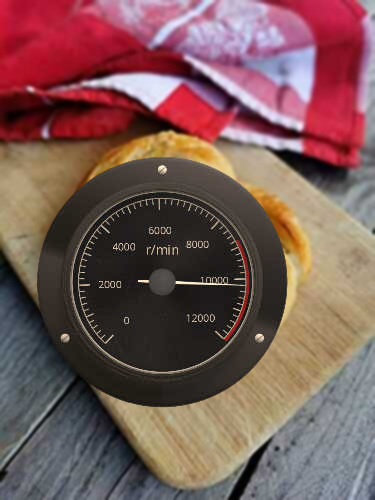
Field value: rpm 10200
